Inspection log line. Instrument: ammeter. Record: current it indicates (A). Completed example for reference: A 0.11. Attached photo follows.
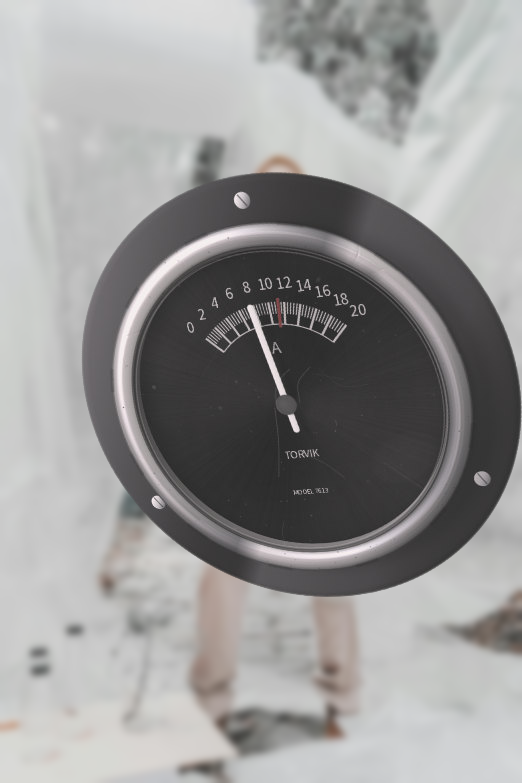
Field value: A 8
